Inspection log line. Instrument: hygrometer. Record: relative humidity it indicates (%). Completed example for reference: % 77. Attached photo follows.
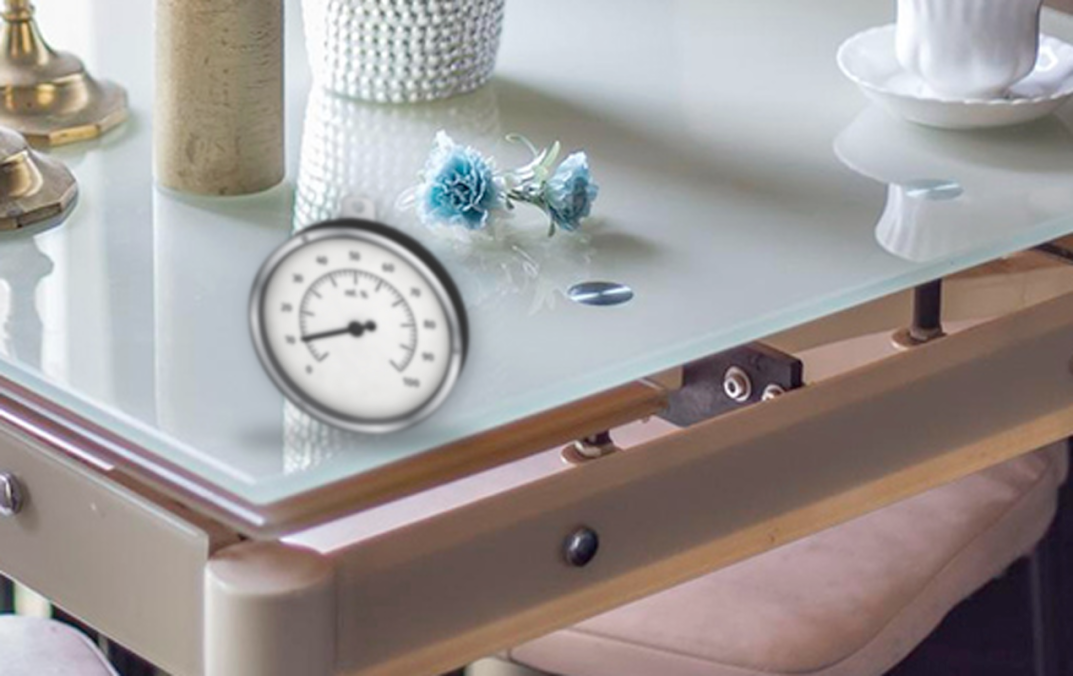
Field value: % 10
